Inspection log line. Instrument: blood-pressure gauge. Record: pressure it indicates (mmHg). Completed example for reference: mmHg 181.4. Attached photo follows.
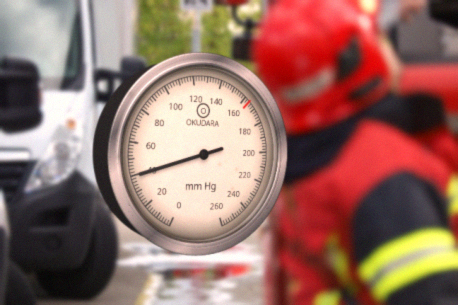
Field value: mmHg 40
